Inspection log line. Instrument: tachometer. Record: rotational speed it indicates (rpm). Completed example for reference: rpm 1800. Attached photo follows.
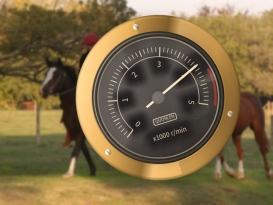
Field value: rpm 4000
